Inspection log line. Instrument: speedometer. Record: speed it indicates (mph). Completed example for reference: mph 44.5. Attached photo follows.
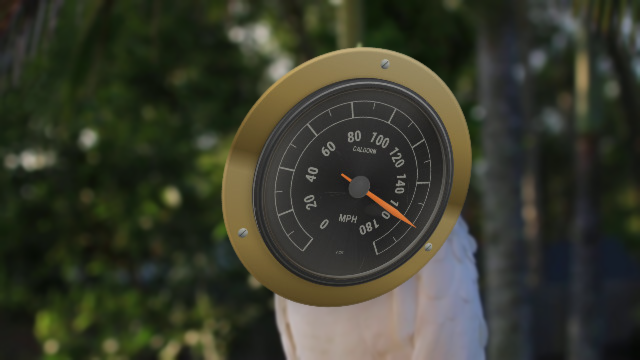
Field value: mph 160
